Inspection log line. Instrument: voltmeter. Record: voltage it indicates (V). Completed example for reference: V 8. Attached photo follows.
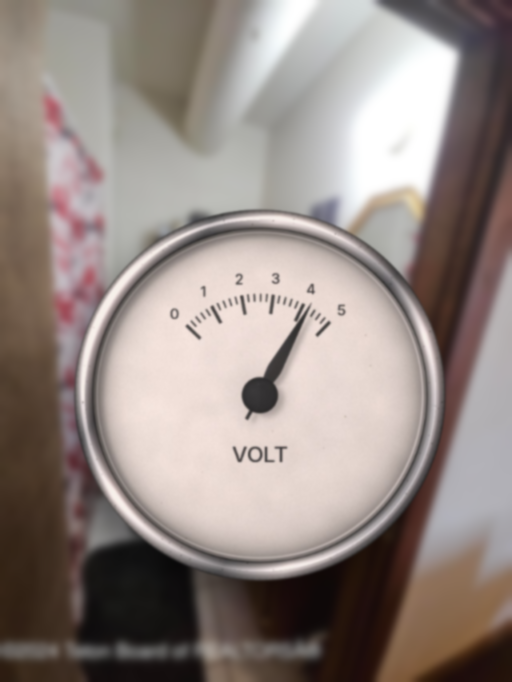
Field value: V 4.2
